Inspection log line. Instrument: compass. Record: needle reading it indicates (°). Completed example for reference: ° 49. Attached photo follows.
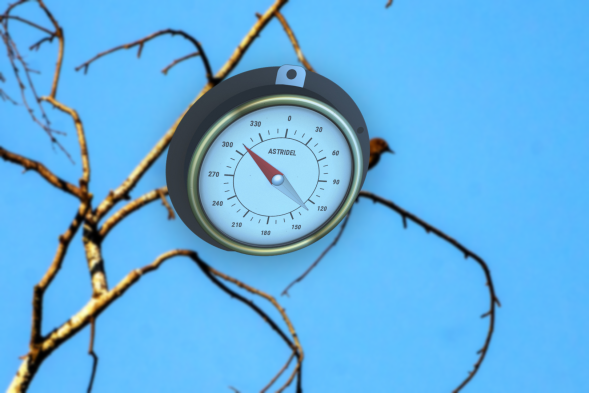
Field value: ° 310
